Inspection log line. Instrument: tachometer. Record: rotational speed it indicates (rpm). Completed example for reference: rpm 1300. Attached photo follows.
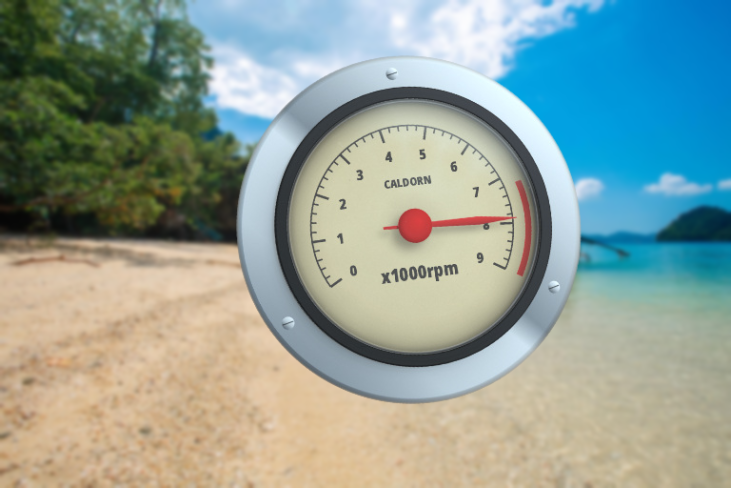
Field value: rpm 7900
